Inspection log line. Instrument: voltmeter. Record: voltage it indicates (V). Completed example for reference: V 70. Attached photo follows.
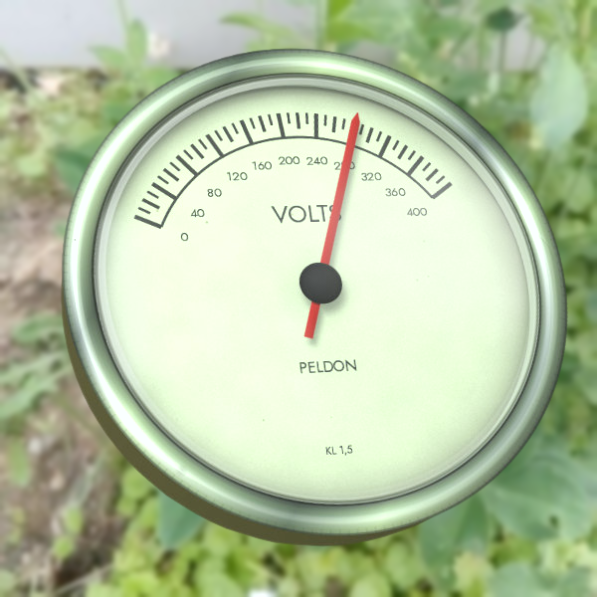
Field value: V 280
